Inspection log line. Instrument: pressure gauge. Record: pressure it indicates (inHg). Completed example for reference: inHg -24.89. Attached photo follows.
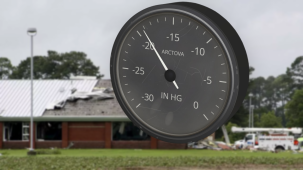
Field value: inHg -19
